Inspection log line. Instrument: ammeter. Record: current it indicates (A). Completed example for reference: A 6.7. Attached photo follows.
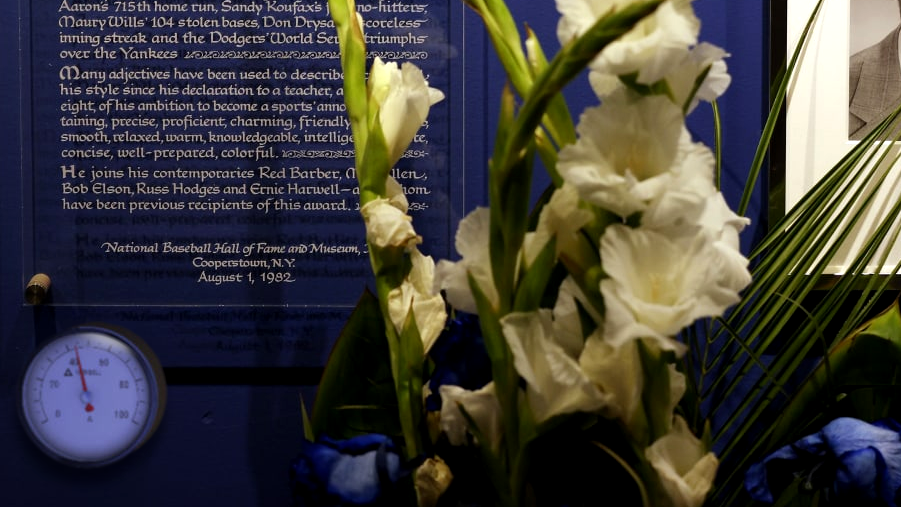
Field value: A 45
